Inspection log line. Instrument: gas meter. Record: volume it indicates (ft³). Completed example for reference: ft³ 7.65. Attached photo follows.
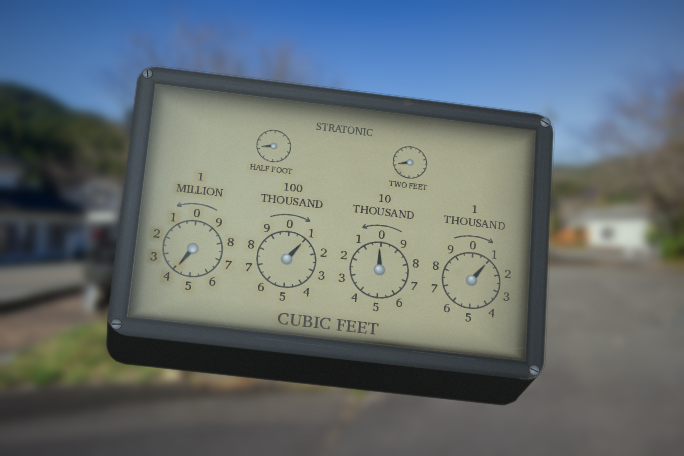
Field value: ft³ 410100
